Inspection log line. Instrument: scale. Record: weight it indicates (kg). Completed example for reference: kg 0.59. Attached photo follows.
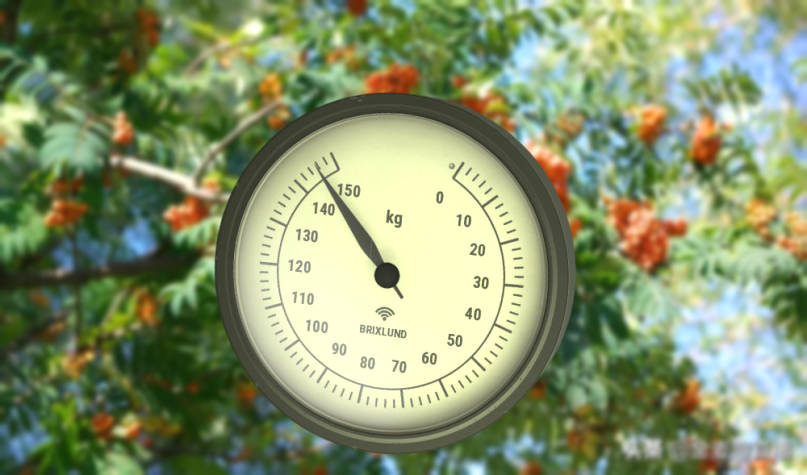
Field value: kg 146
